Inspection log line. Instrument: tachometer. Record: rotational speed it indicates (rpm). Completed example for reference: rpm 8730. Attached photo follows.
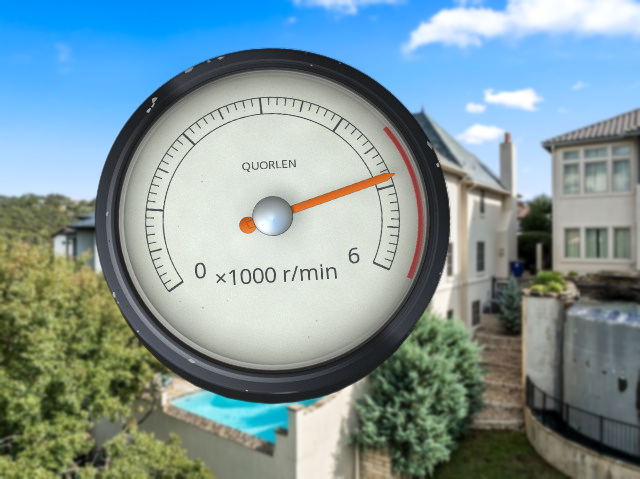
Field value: rpm 4900
